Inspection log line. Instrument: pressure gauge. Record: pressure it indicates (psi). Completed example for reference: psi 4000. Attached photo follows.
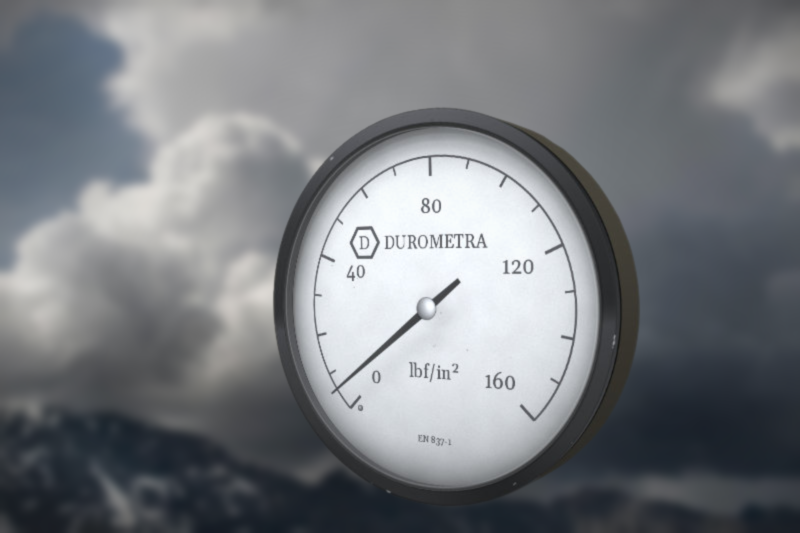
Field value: psi 5
